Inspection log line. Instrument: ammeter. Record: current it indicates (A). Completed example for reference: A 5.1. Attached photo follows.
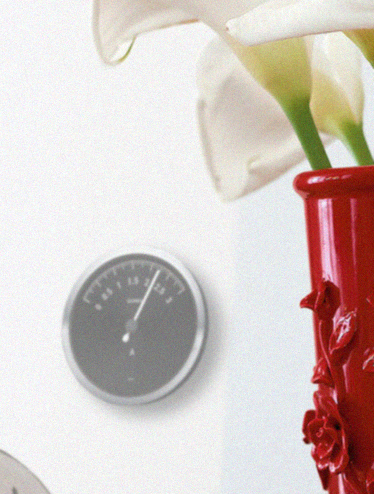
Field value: A 2.25
